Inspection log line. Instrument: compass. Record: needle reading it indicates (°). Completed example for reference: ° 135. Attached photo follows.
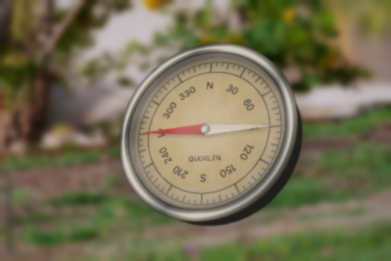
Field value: ° 270
